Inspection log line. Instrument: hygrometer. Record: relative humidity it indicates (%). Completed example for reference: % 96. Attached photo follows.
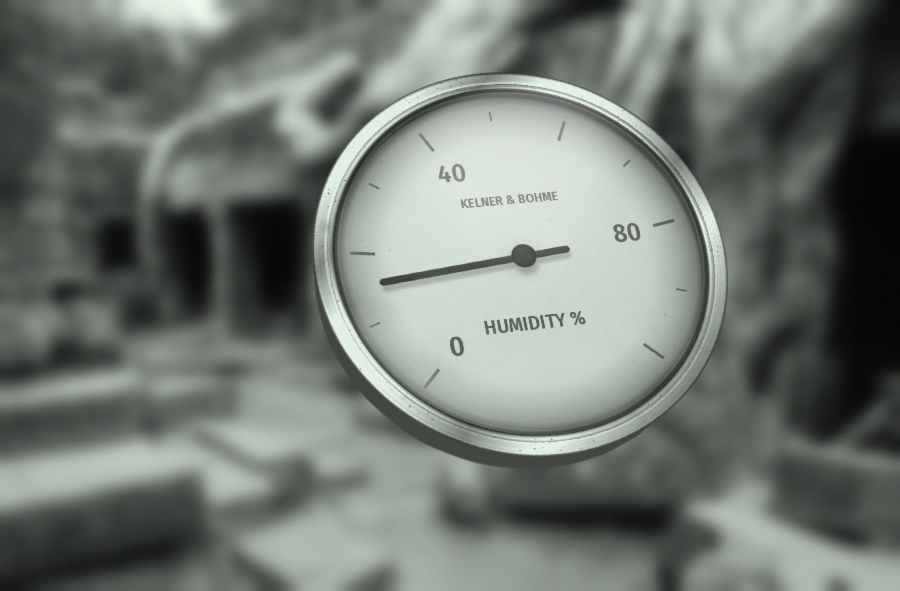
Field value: % 15
